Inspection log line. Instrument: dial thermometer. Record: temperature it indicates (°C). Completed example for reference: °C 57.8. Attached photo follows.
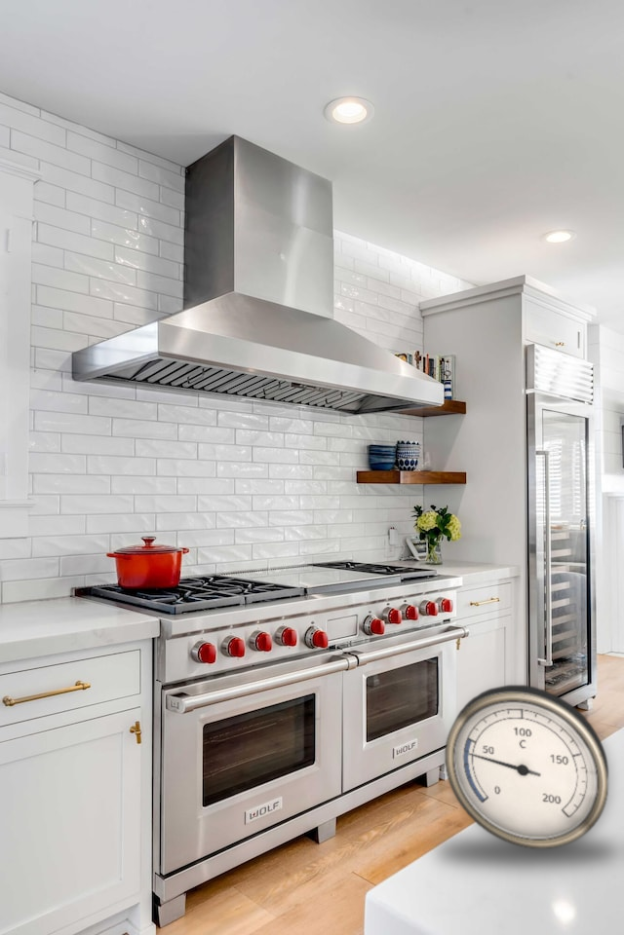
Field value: °C 40
